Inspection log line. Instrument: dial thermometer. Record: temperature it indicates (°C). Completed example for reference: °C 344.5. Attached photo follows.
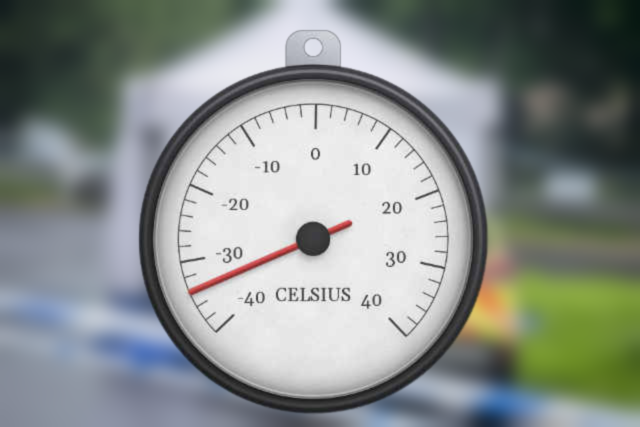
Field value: °C -34
